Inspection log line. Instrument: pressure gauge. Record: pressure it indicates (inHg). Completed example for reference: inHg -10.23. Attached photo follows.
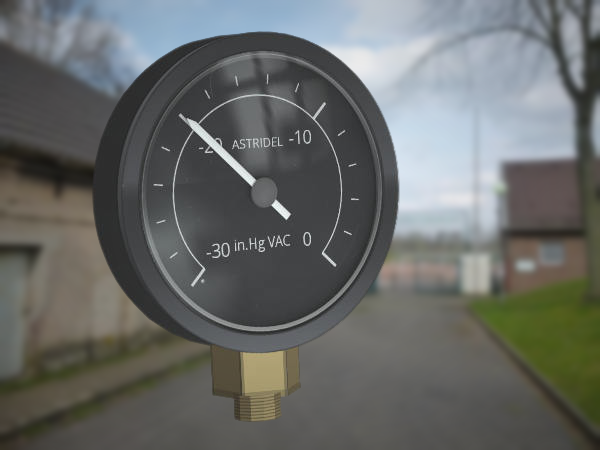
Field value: inHg -20
